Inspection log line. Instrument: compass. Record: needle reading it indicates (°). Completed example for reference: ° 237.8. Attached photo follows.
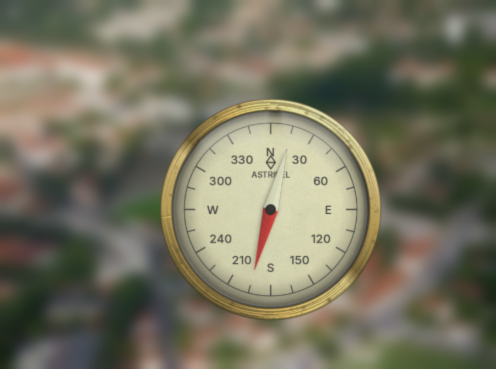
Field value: ° 195
